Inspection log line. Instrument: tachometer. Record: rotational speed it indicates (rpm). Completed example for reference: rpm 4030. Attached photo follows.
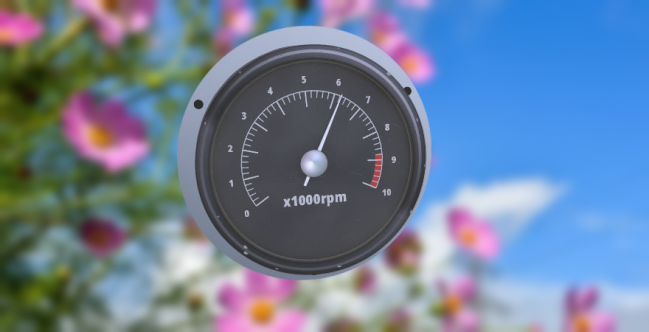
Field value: rpm 6200
